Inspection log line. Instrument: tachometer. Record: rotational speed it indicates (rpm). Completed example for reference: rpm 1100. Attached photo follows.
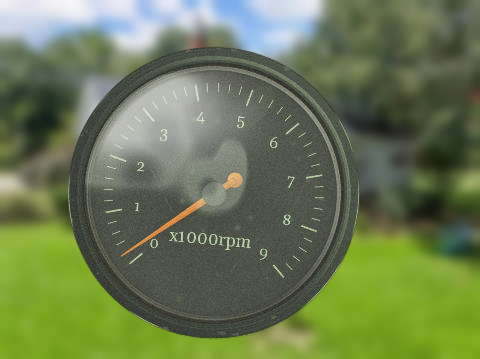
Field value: rpm 200
